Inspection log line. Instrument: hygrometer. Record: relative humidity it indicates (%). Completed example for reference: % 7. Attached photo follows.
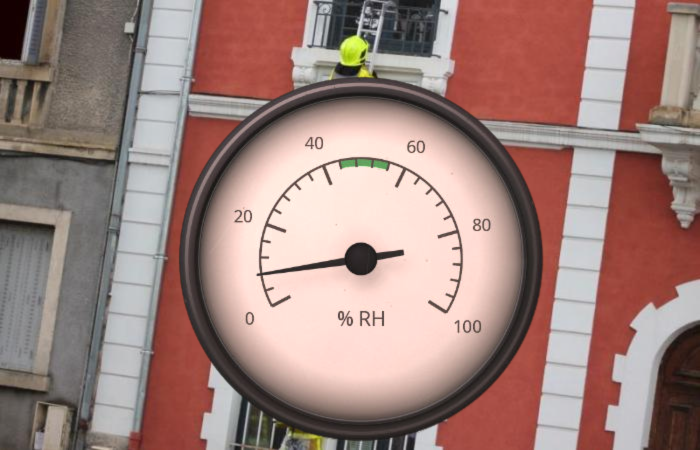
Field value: % 8
